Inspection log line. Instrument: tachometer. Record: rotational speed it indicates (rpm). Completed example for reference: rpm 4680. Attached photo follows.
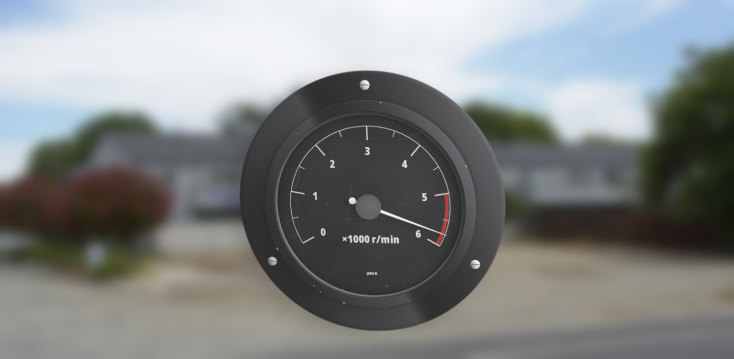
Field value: rpm 5750
